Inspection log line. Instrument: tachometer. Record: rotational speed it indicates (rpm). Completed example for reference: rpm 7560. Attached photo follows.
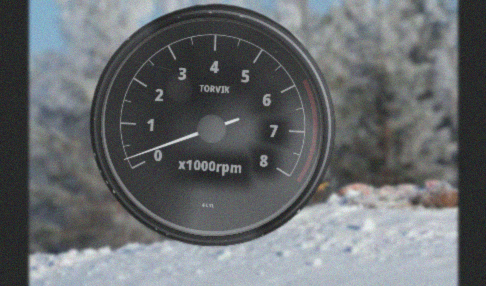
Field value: rpm 250
